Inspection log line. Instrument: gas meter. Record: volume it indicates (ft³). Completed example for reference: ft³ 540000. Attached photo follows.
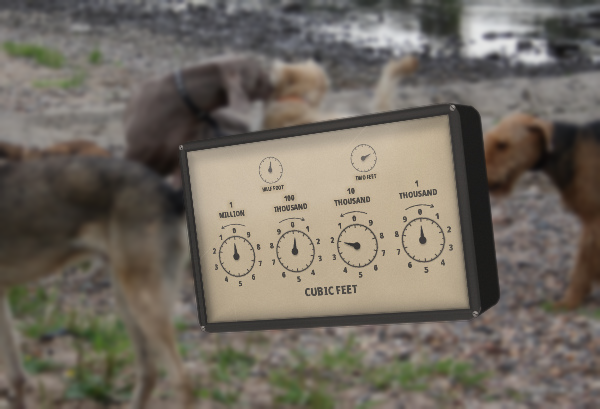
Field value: ft³ 2000
